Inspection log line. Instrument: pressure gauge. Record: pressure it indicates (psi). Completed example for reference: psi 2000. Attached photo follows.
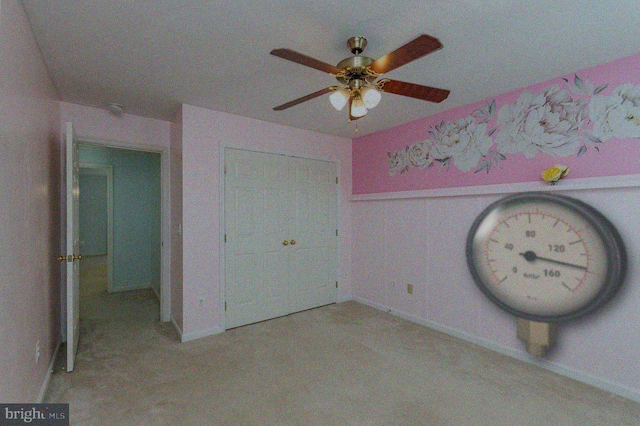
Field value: psi 140
